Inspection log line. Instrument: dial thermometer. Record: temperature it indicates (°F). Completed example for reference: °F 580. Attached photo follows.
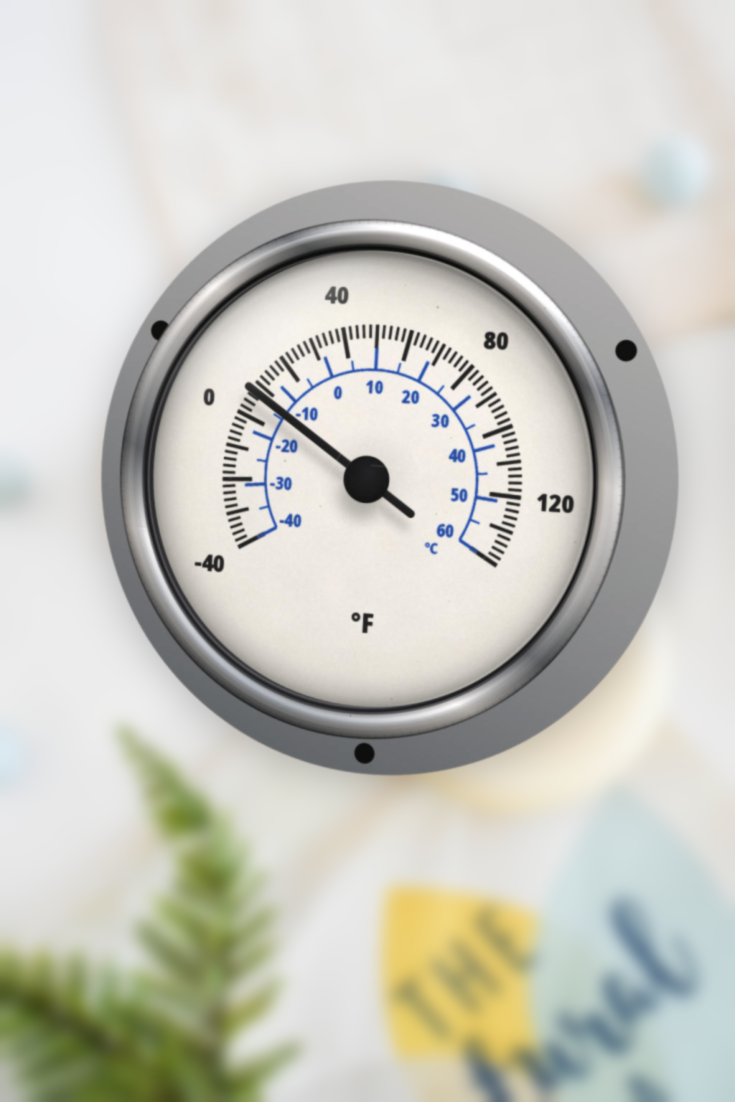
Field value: °F 8
